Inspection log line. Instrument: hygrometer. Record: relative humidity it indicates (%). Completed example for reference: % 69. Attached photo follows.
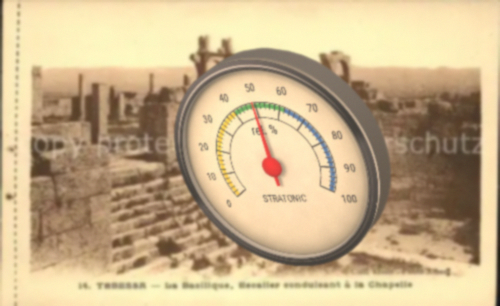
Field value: % 50
